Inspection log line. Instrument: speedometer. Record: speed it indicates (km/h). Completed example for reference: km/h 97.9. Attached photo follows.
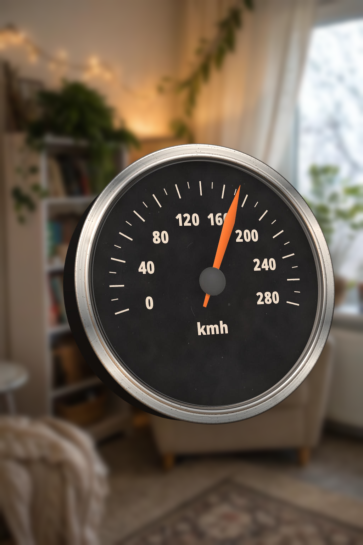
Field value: km/h 170
